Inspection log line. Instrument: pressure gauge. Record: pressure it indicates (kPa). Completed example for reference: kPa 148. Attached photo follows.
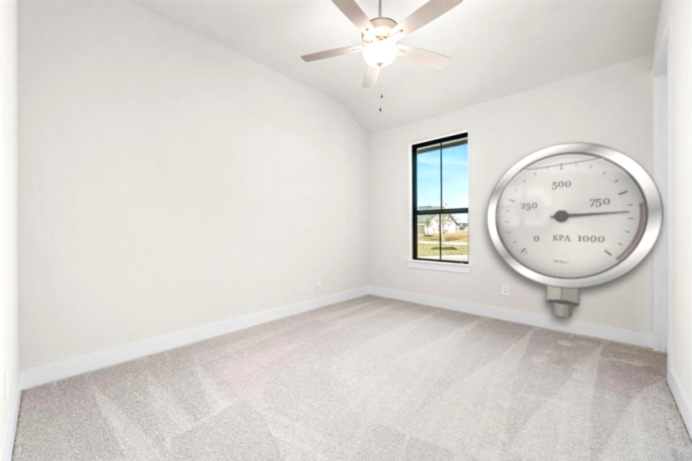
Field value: kPa 825
